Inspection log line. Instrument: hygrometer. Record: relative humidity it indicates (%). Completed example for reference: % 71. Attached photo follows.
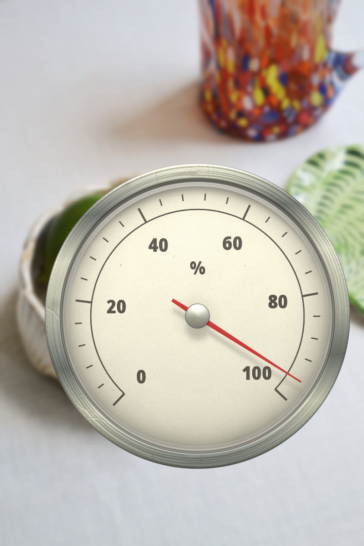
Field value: % 96
